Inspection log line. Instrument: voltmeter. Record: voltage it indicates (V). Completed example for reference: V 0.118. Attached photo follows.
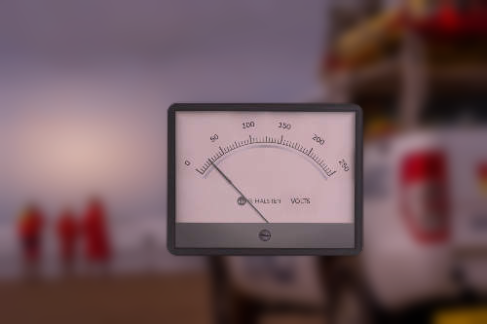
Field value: V 25
